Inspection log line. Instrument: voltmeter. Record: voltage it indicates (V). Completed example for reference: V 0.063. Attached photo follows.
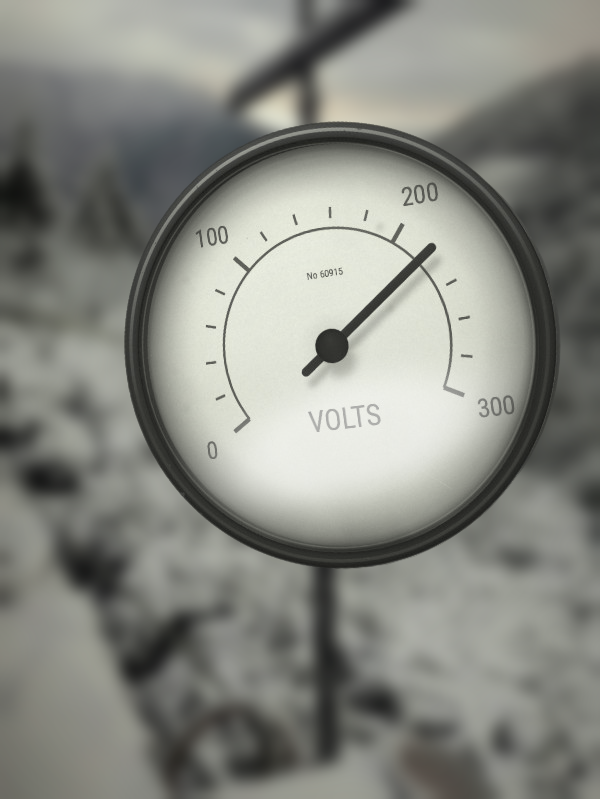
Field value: V 220
